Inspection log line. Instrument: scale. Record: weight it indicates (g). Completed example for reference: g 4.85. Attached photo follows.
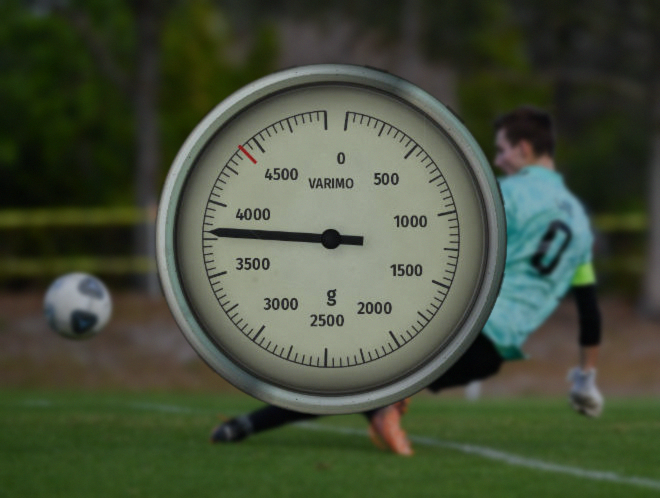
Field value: g 3800
